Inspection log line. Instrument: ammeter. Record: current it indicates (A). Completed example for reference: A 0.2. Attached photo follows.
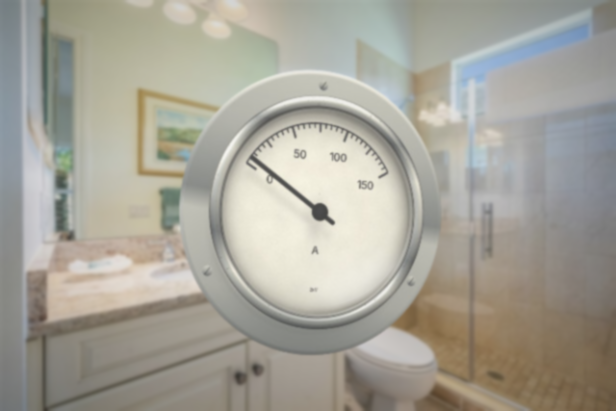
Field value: A 5
